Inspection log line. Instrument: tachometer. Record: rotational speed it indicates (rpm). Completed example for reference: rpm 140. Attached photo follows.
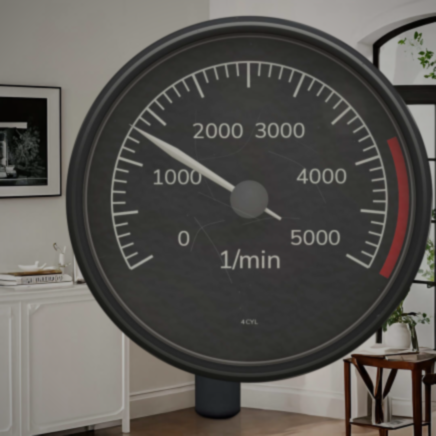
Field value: rpm 1300
